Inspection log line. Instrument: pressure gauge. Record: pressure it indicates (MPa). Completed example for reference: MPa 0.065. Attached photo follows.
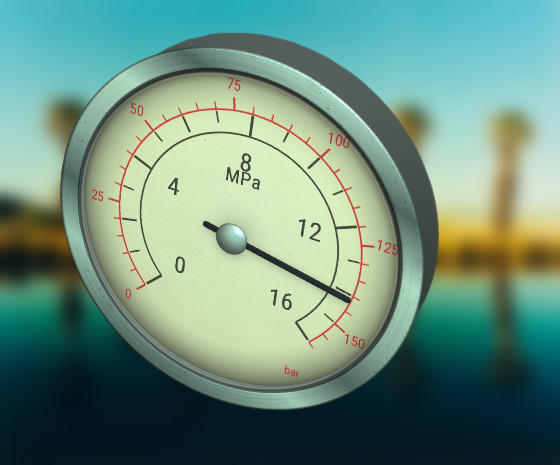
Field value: MPa 14
